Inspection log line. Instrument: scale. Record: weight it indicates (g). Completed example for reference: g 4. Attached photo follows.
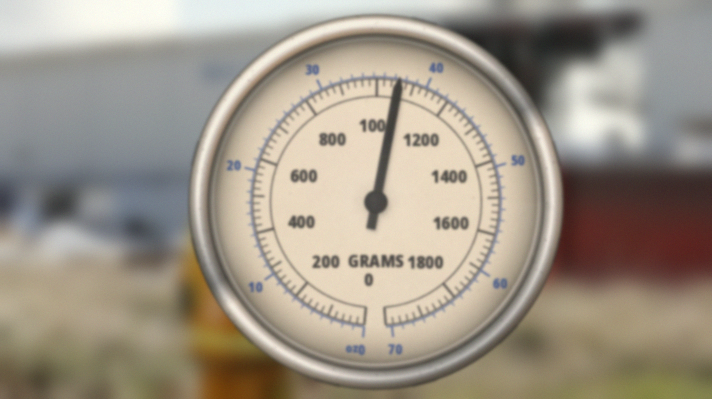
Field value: g 1060
